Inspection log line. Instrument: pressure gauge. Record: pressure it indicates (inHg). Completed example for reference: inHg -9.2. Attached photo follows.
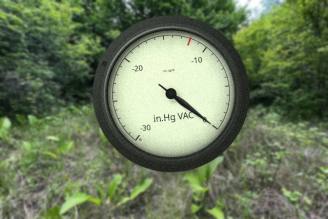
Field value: inHg 0
